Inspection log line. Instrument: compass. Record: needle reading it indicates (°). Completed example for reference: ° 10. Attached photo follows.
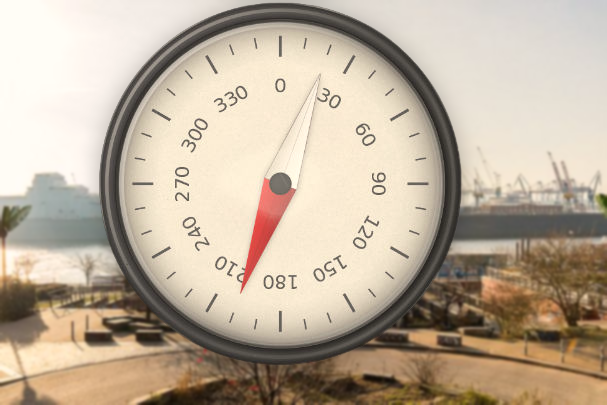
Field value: ° 200
